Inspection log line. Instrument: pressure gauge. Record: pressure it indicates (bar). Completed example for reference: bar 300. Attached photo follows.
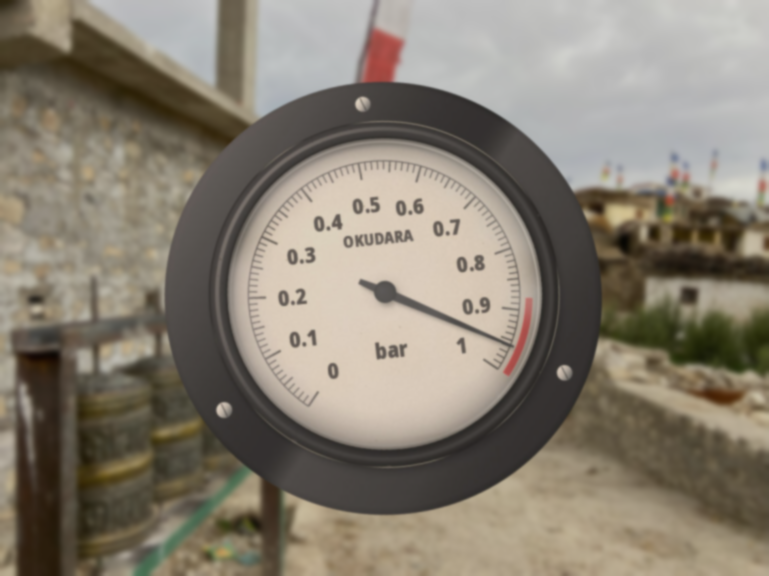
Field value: bar 0.96
